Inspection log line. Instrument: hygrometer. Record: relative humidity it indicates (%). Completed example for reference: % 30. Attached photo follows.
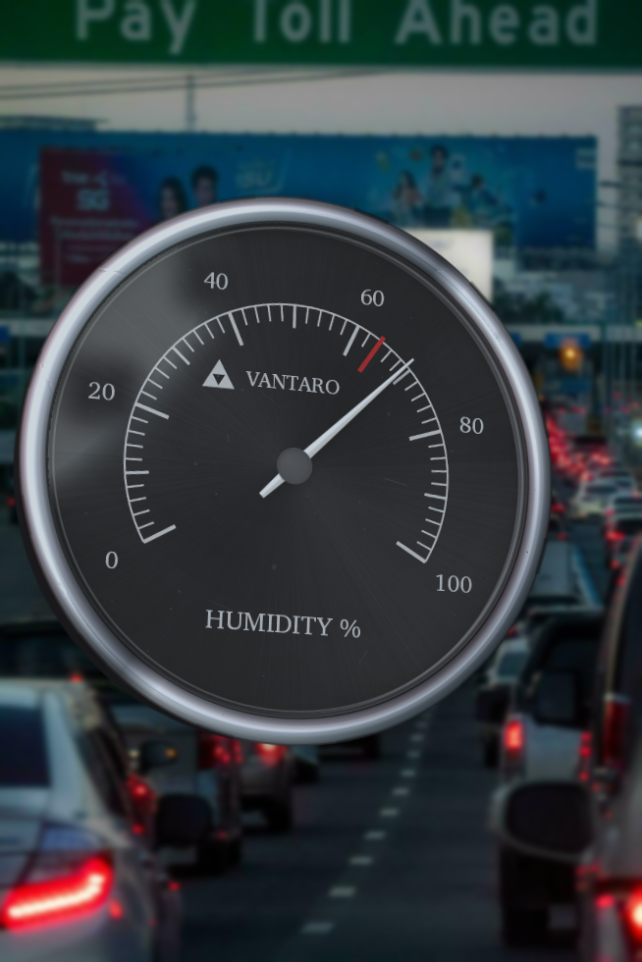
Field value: % 69
